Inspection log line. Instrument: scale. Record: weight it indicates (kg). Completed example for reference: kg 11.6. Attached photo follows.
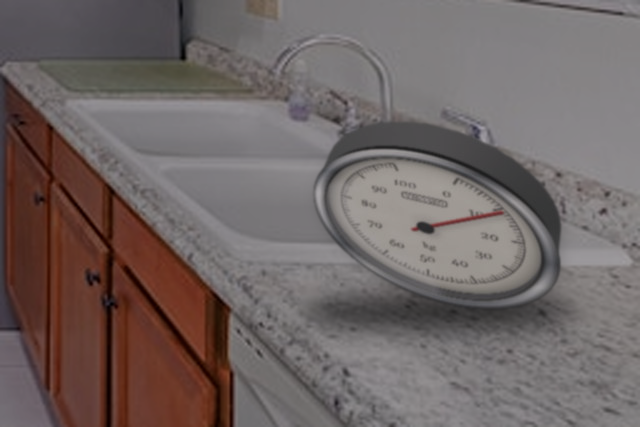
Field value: kg 10
